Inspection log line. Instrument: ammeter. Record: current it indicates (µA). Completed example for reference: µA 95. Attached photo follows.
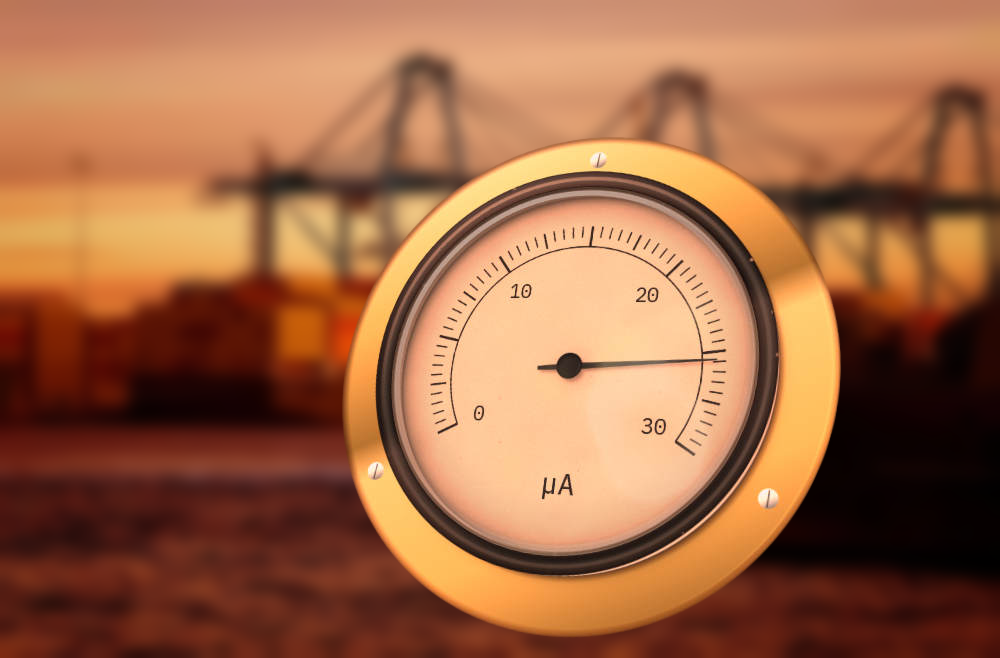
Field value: µA 25.5
